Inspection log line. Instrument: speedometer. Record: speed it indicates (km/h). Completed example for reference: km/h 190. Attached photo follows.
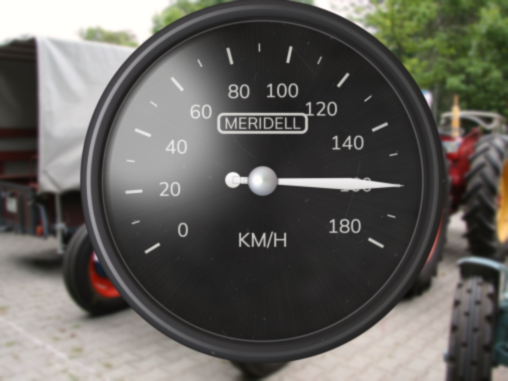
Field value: km/h 160
